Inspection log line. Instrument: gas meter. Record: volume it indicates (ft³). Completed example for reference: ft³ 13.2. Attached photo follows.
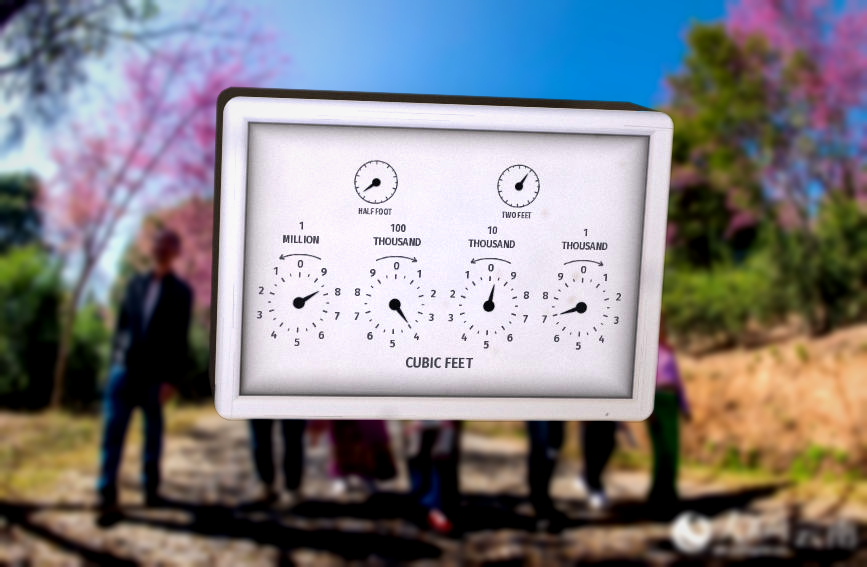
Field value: ft³ 839700
